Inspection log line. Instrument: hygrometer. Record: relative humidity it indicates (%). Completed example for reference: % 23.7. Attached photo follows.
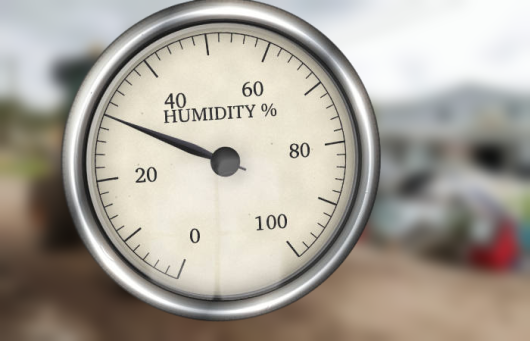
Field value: % 30
